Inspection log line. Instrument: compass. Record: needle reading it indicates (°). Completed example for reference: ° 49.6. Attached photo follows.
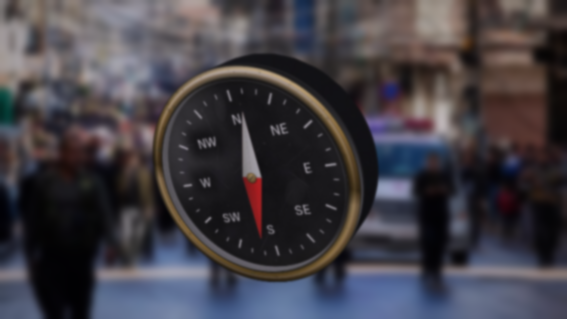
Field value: ° 190
